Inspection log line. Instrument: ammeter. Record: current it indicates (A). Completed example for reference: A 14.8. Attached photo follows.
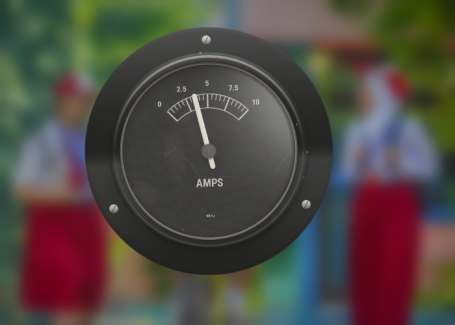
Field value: A 3.5
